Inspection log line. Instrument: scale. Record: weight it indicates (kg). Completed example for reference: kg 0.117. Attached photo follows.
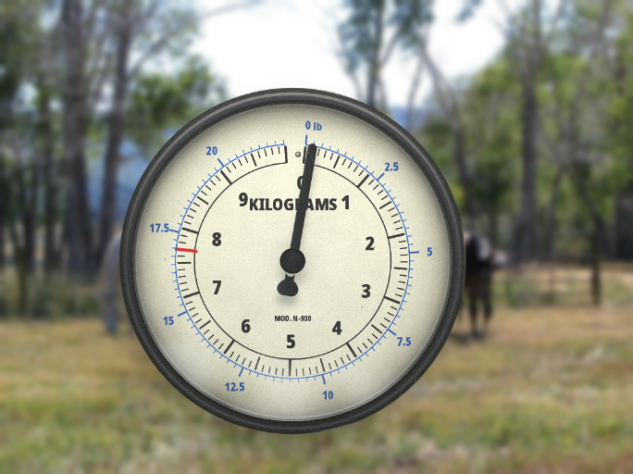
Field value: kg 0.1
